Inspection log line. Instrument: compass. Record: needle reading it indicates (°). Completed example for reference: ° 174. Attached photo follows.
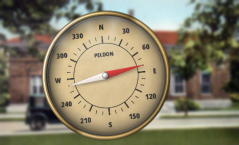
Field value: ° 80
